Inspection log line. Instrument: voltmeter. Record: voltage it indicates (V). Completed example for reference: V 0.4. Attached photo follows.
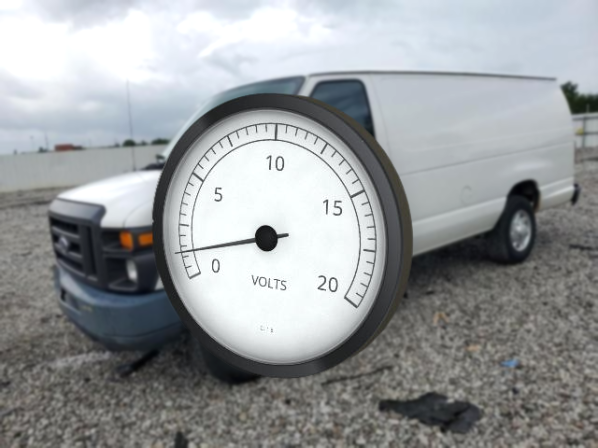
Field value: V 1.25
